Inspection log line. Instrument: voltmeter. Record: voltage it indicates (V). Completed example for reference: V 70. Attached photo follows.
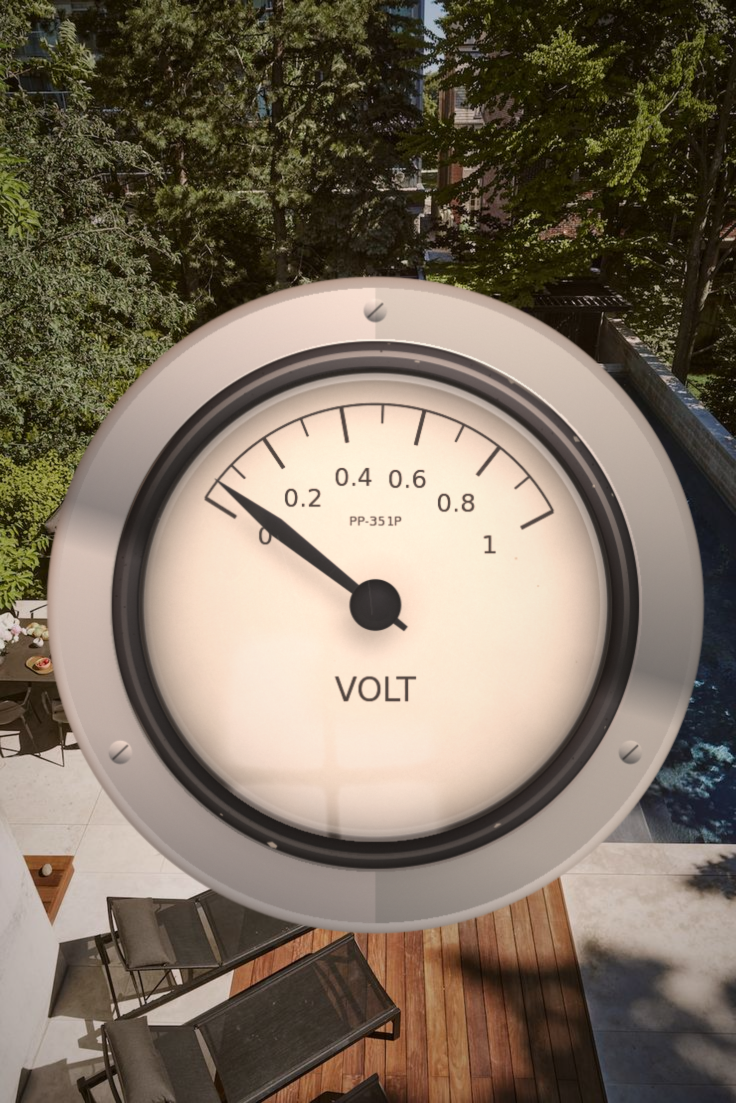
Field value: V 0.05
